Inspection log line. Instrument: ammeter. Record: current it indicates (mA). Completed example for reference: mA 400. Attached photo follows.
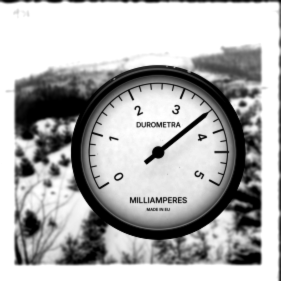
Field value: mA 3.6
